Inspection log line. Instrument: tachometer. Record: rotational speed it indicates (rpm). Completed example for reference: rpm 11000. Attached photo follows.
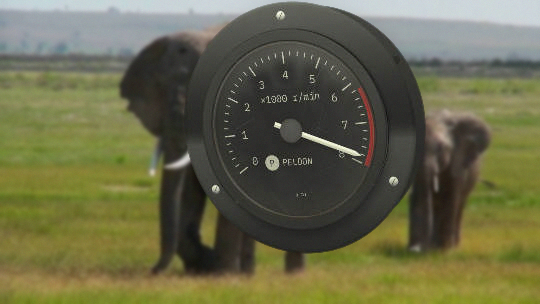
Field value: rpm 7800
